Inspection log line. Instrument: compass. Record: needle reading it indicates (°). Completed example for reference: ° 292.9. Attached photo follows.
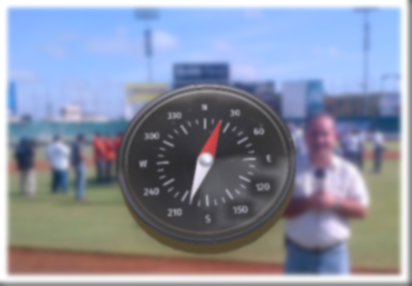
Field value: ° 20
